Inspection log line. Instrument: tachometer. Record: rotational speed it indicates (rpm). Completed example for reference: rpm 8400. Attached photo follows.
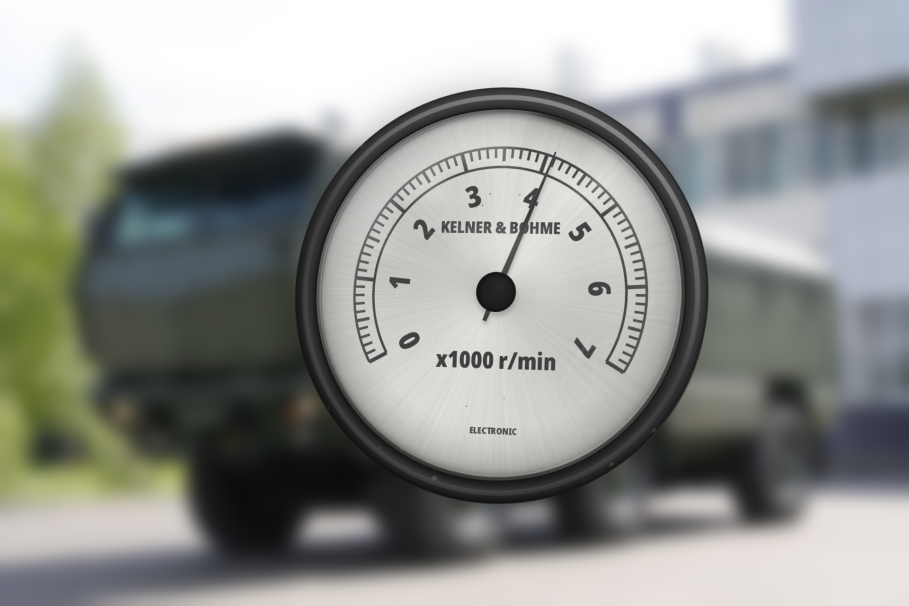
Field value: rpm 4100
